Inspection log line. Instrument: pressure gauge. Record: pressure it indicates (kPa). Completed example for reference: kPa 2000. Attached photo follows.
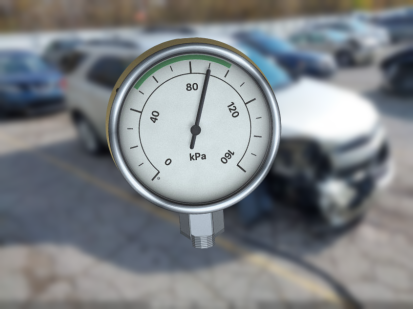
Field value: kPa 90
